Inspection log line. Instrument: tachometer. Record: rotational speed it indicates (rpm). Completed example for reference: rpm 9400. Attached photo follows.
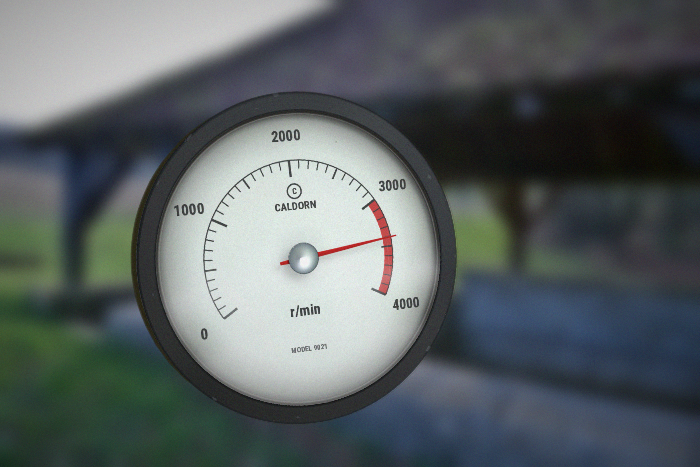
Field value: rpm 3400
